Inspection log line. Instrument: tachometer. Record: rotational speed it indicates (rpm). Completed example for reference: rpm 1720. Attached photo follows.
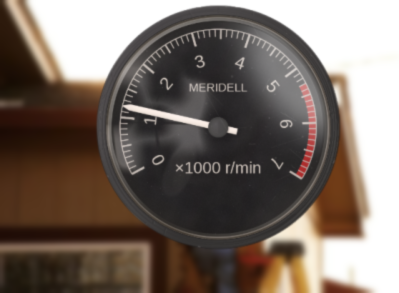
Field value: rpm 1200
